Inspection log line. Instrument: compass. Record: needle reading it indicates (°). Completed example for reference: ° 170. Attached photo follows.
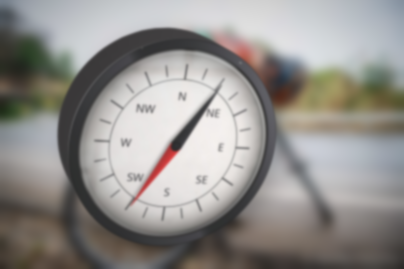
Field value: ° 210
